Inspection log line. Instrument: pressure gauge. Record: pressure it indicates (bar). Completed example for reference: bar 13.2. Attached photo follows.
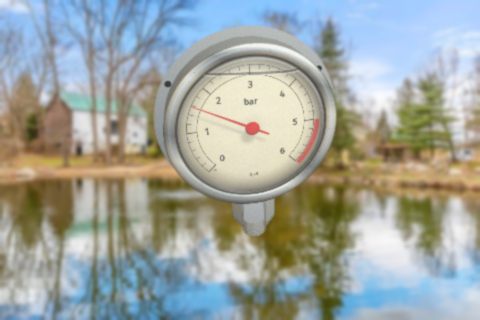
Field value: bar 1.6
